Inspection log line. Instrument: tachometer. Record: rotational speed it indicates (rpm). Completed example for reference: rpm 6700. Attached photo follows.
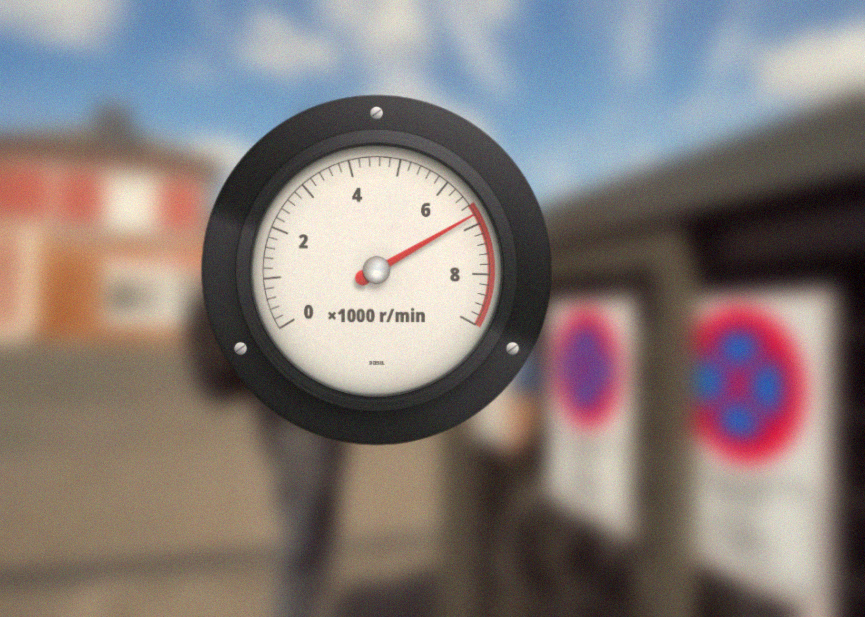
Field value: rpm 6800
